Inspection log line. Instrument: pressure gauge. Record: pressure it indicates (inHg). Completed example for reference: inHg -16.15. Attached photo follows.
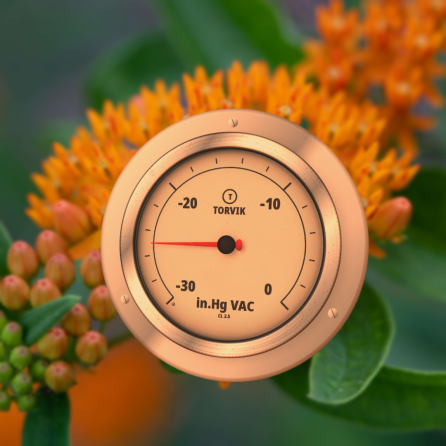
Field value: inHg -25
